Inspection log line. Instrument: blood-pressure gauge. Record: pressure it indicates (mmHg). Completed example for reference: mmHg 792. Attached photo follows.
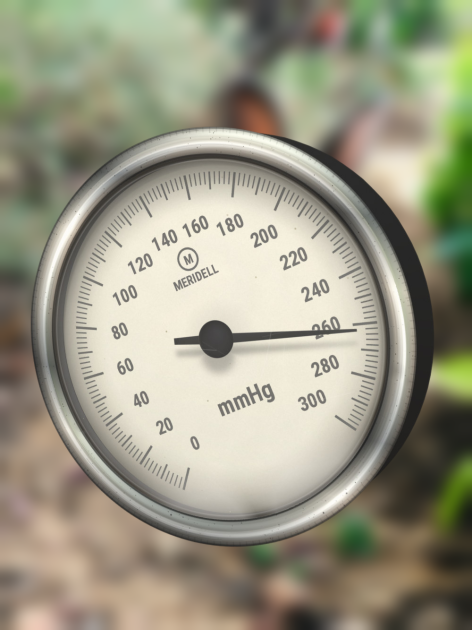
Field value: mmHg 262
